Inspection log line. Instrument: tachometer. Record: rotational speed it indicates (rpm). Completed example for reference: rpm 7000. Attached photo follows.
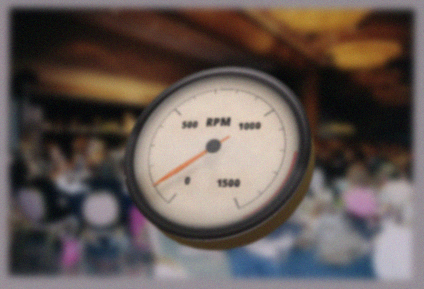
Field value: rpm 100
